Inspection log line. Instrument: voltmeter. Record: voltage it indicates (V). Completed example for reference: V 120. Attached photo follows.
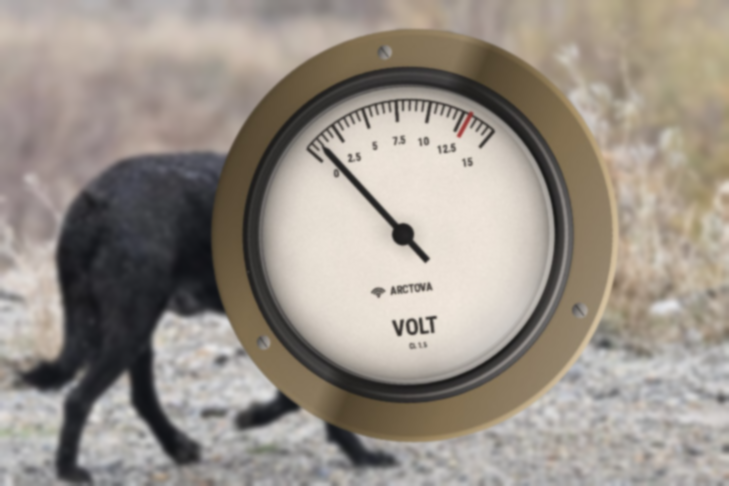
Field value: V 1
